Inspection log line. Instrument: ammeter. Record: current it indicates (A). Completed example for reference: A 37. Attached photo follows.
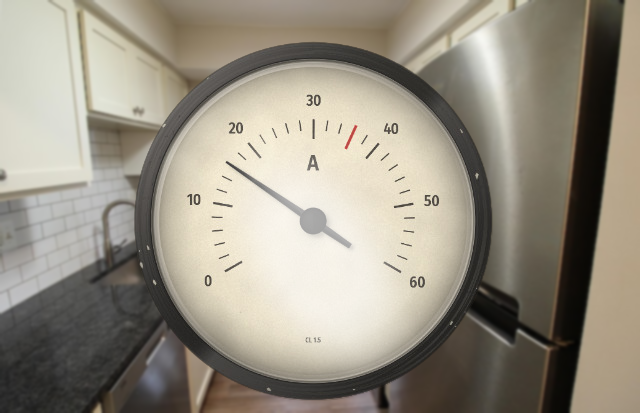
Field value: A 16
